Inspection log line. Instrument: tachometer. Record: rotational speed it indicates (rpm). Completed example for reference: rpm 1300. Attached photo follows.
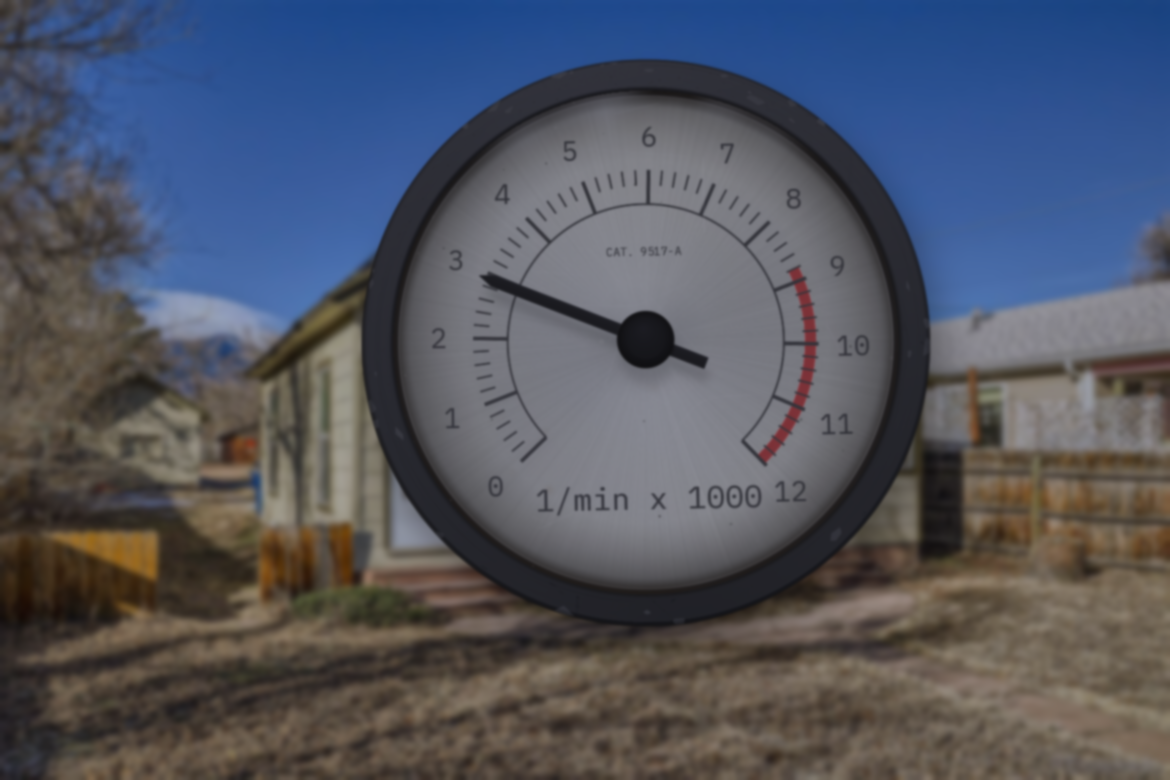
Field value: rpm 2900
